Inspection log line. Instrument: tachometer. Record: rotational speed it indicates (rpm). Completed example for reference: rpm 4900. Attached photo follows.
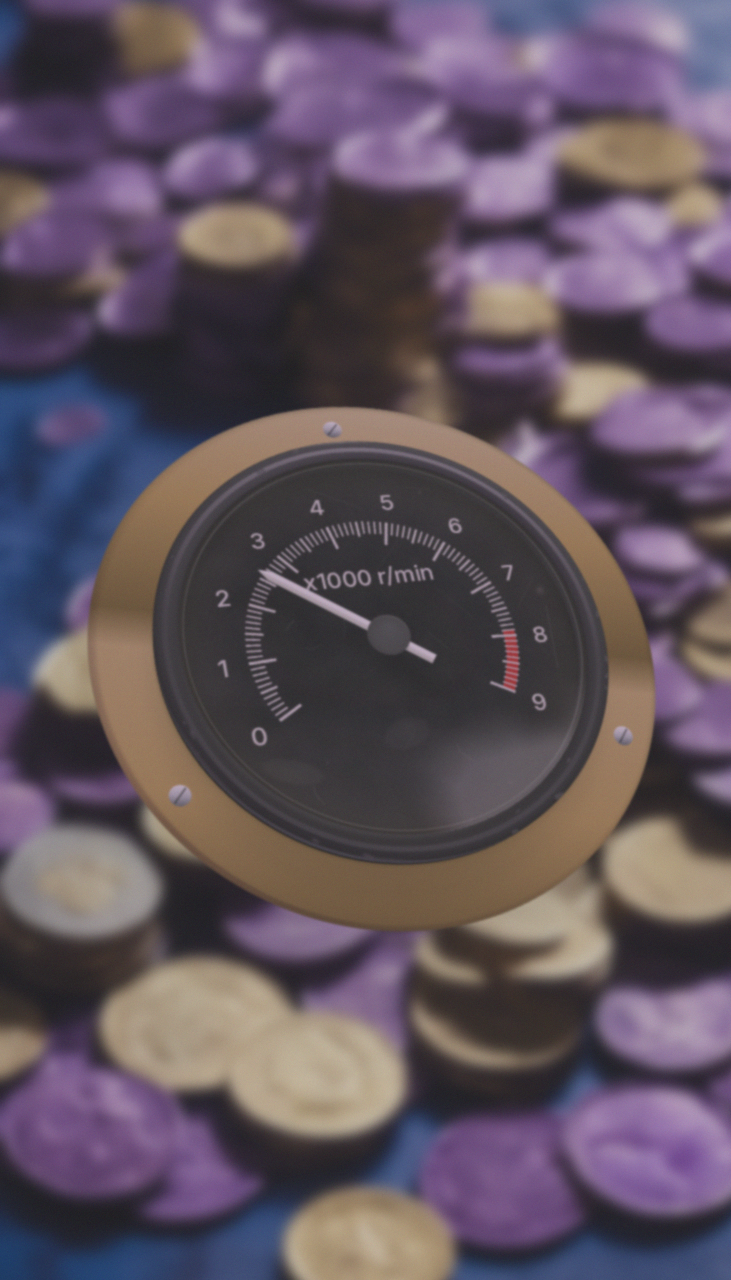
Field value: rpm 2500
